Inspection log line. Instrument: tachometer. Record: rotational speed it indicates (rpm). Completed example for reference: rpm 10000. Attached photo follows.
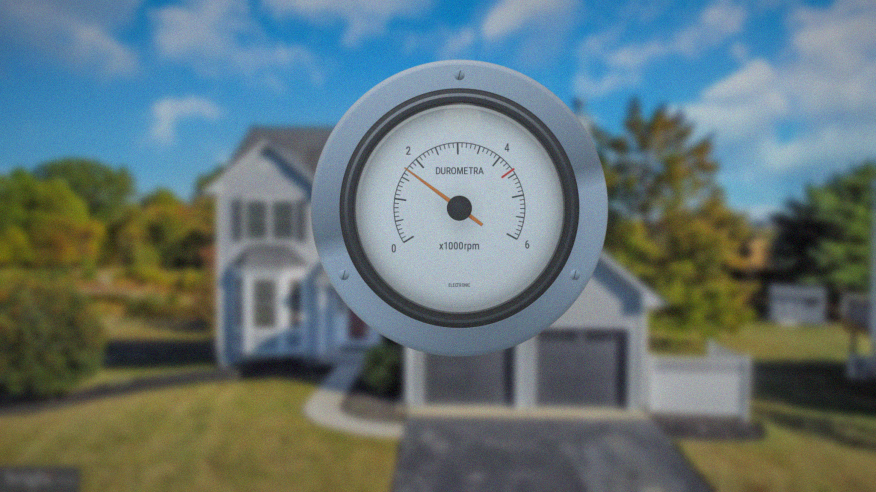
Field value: rpm 1700
